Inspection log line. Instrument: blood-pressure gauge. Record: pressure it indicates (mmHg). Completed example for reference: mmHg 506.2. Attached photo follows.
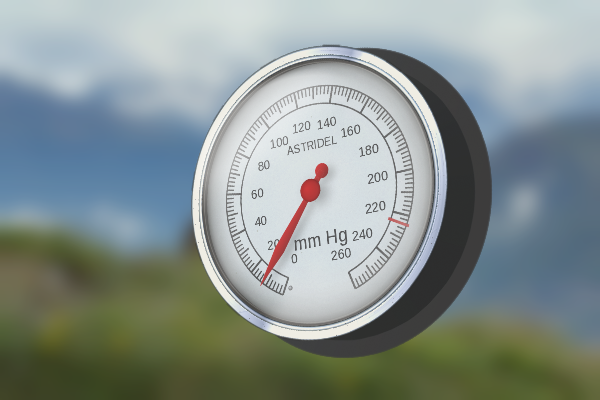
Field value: mmHg 10
